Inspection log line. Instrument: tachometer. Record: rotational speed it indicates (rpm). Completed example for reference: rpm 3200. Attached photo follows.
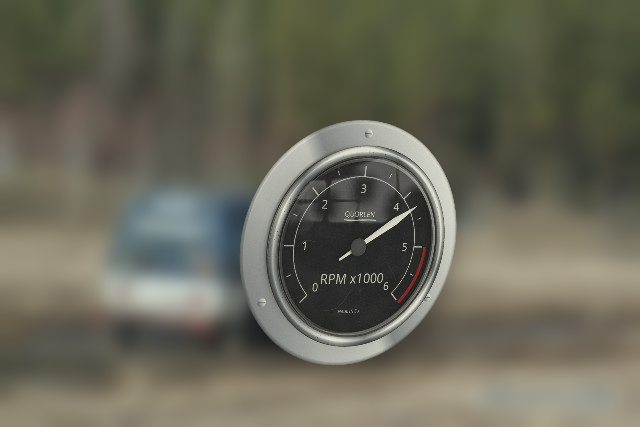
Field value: rpm 4250
